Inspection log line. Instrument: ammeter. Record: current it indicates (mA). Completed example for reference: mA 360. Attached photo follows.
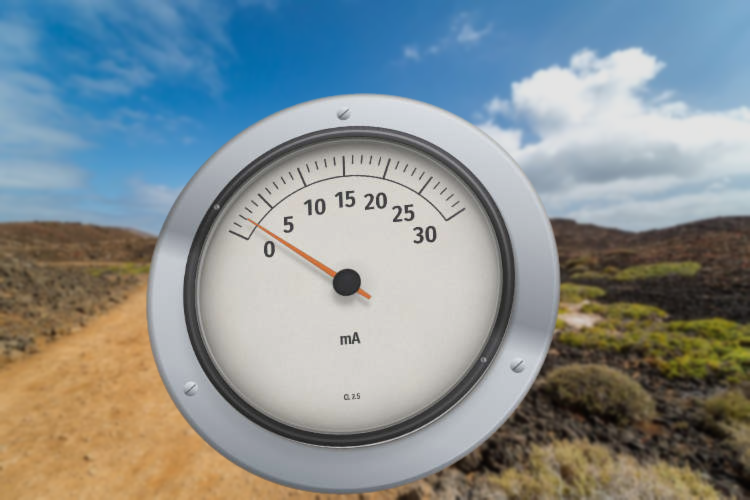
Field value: mA 2
